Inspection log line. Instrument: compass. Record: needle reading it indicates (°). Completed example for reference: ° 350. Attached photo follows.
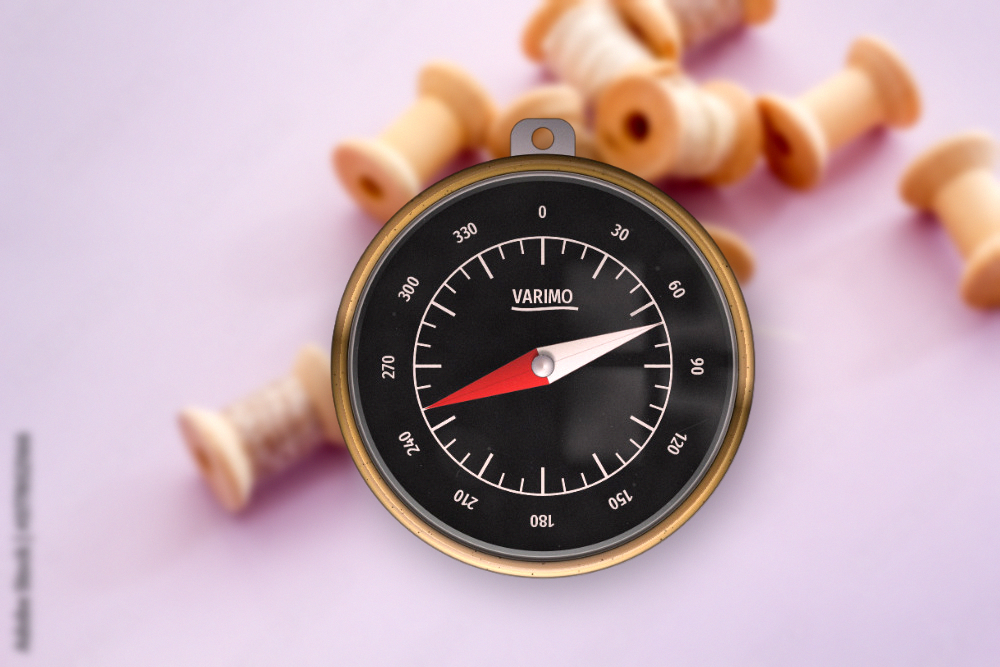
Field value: ° 250
